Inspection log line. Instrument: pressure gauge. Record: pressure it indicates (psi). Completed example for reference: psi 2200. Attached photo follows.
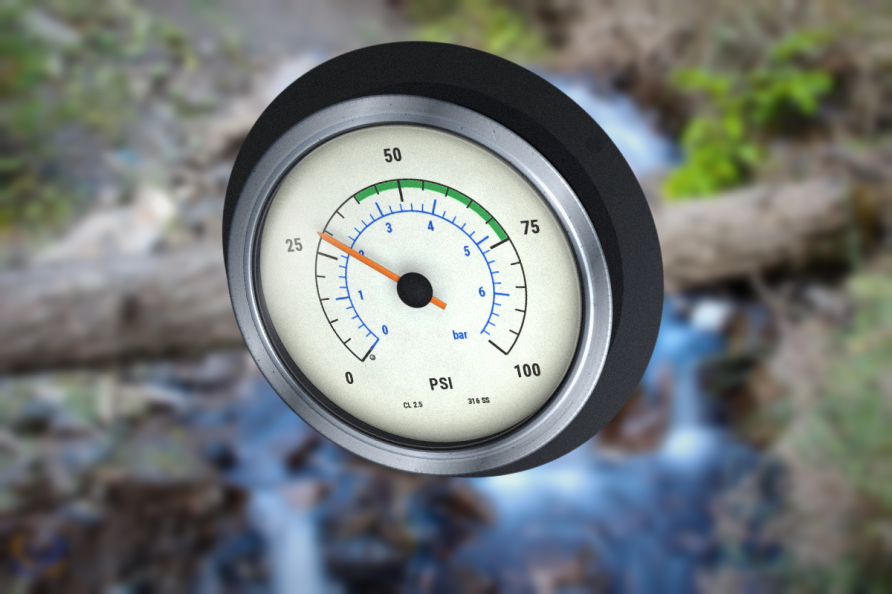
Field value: psi 30
